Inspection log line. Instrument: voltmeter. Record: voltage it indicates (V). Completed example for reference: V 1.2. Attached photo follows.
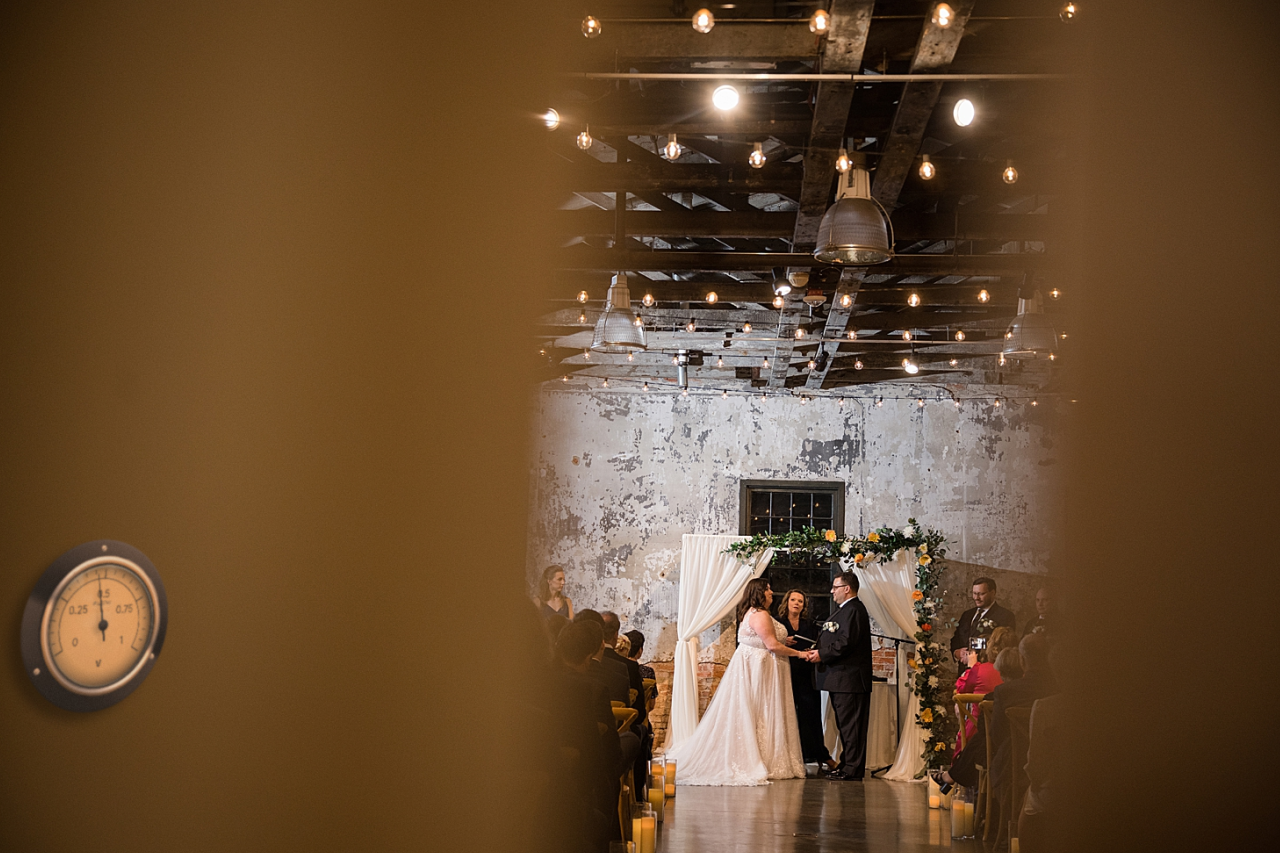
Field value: V 0.45
